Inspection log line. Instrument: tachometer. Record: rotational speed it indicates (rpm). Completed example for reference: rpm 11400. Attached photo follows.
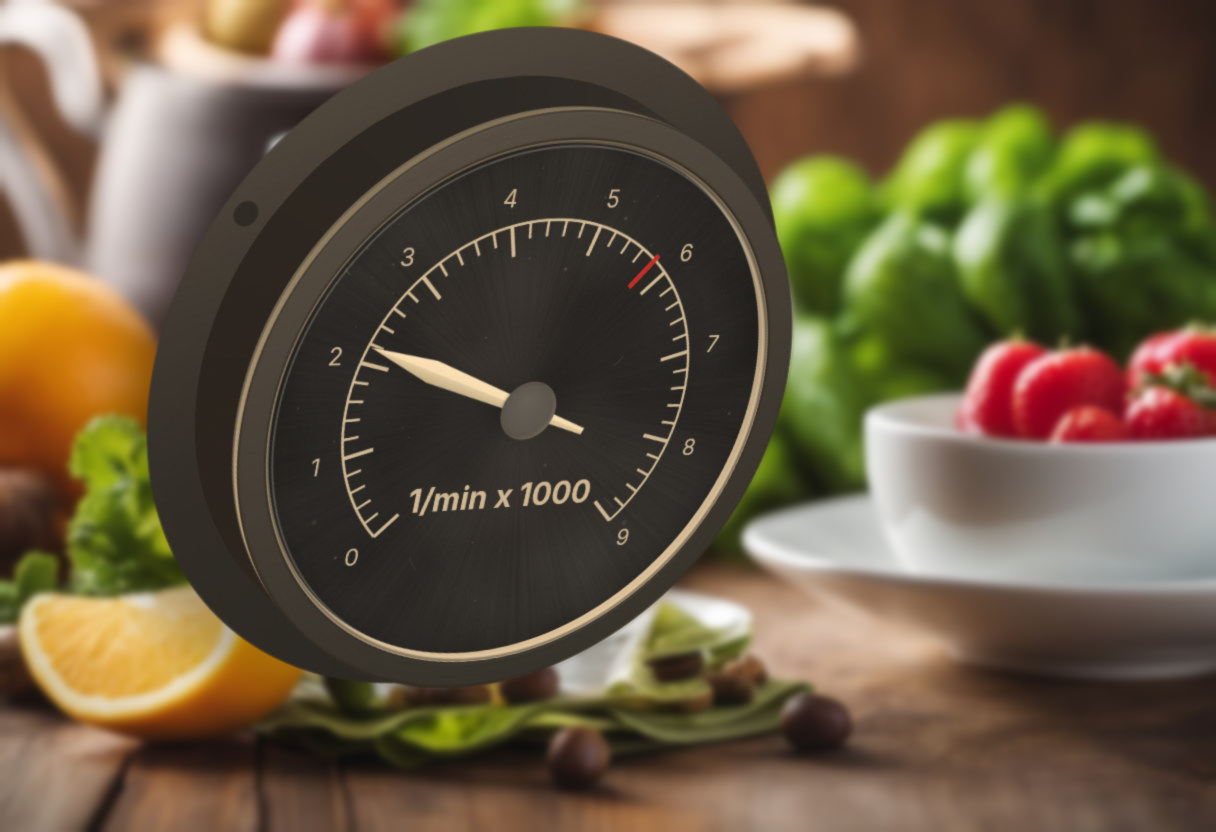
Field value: rpm 2200
